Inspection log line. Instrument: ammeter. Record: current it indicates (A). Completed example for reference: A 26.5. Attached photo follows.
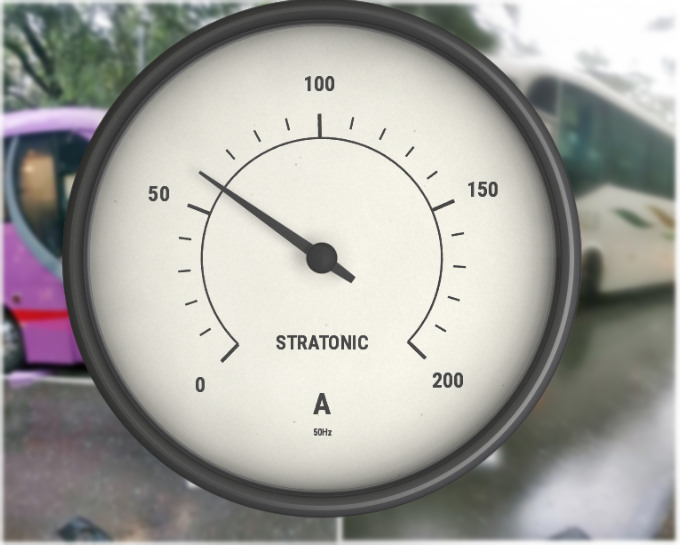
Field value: A 60
